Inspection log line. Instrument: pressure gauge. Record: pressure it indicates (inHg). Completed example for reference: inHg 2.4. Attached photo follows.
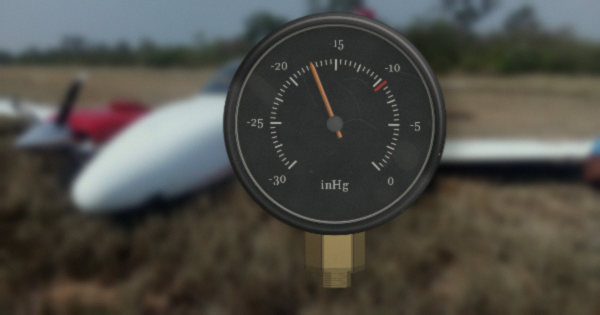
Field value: inHg -17.5
